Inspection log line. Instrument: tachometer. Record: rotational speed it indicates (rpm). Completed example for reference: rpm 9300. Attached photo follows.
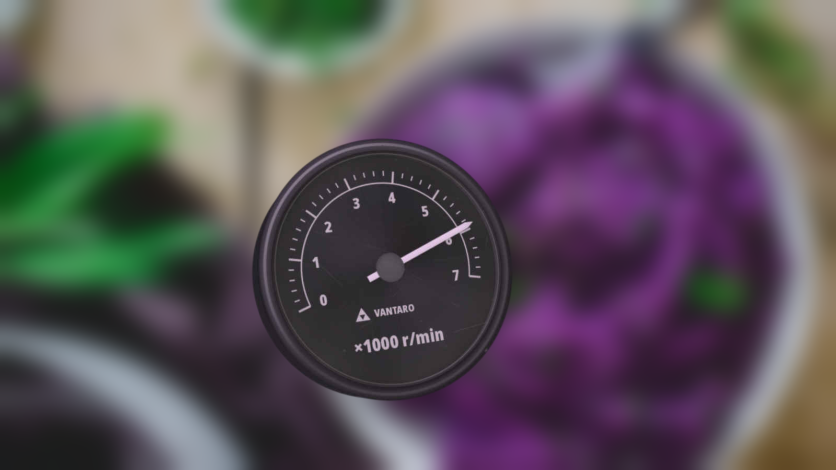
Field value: rpm 5900
